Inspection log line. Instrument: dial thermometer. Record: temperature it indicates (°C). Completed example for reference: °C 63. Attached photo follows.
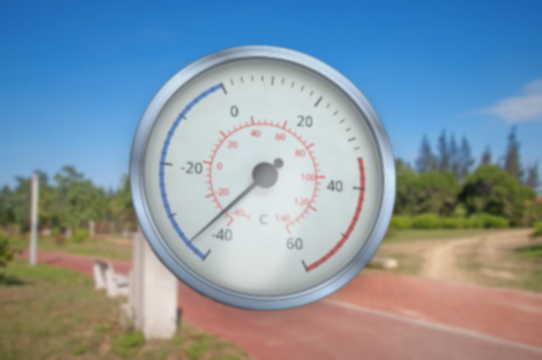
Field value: °C -36
